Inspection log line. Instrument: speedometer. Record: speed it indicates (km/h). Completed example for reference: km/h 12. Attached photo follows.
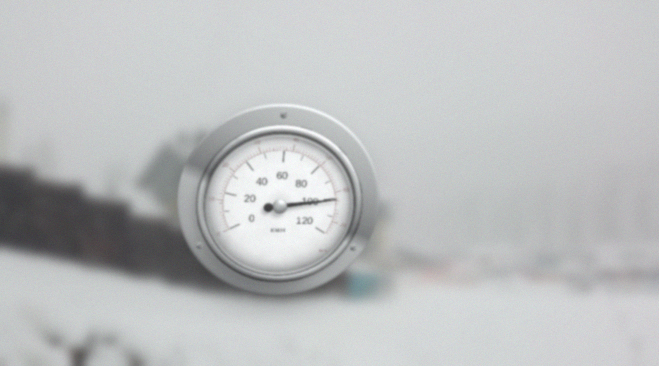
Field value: km/h 100
